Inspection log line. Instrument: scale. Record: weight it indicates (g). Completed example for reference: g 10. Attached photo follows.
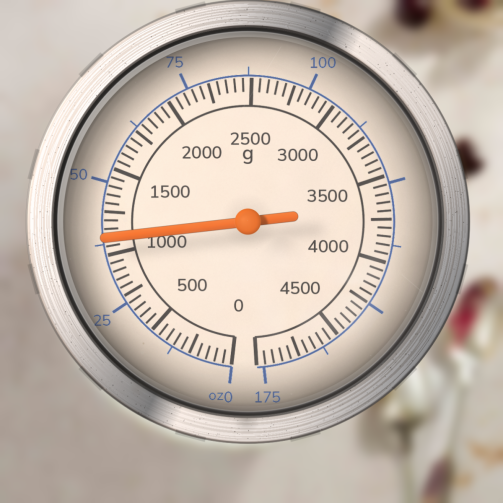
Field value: g 1100
